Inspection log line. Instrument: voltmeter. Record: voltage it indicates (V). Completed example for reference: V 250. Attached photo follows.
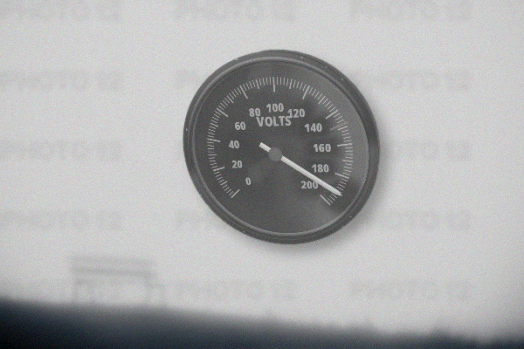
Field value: V 190
